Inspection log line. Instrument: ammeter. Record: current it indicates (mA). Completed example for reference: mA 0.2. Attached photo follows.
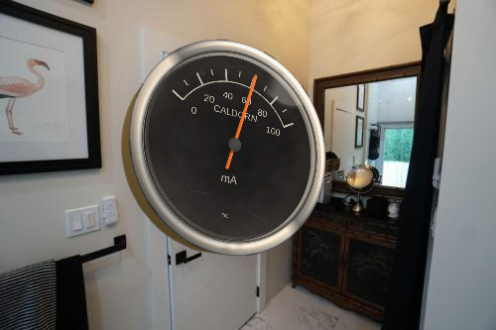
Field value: mA 60
